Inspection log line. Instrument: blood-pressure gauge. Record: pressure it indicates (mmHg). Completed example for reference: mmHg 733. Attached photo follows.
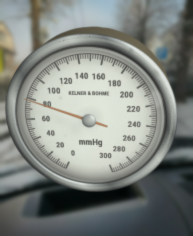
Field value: mmHg 80
